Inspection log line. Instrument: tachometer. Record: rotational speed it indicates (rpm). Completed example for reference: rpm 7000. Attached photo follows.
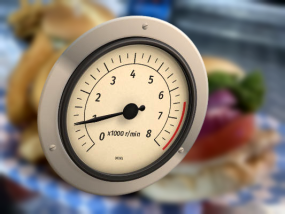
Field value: rpm 1000
